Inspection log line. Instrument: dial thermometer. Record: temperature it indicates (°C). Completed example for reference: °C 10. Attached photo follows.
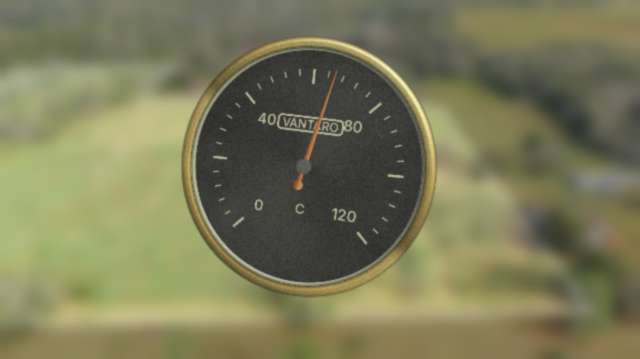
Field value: °C 66
